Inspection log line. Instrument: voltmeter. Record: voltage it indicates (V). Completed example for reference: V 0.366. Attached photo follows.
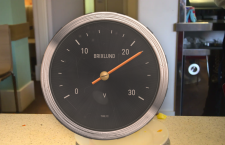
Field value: V 22
